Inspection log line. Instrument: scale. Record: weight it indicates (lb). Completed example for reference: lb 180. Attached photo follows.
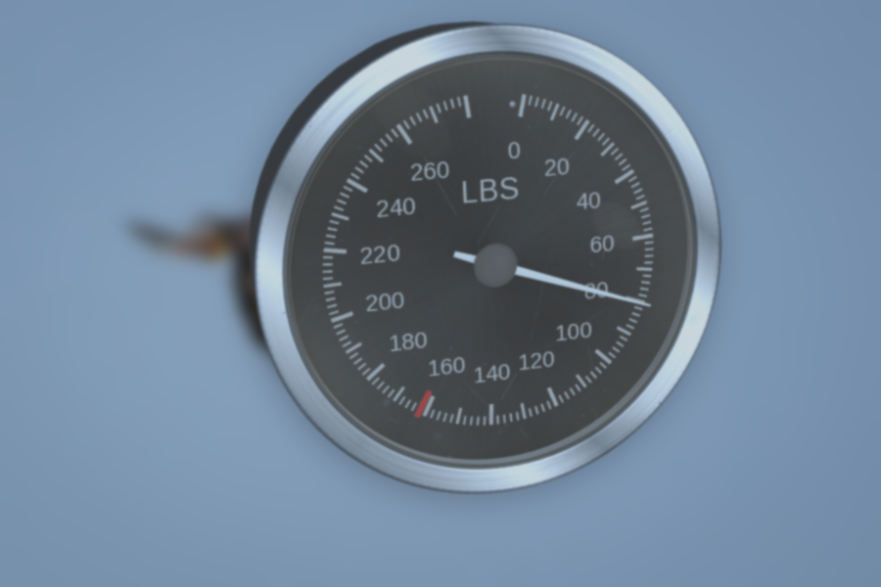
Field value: lb 80
